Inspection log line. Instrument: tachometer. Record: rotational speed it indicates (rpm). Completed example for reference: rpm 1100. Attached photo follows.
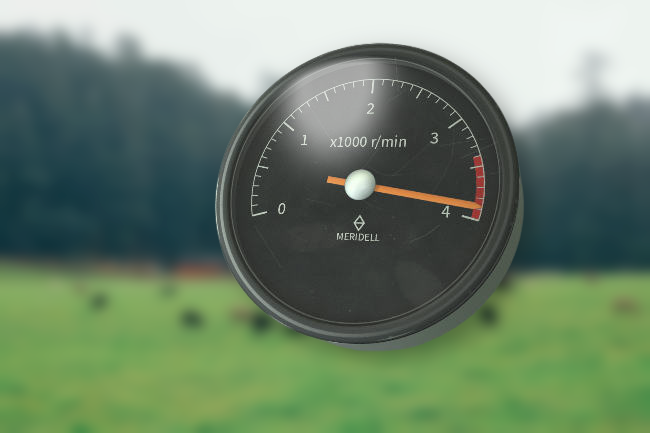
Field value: rpm 3900
